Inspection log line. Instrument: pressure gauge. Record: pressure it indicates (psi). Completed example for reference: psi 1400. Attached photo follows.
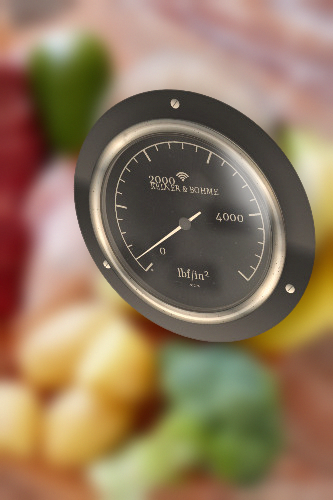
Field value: psi 200
